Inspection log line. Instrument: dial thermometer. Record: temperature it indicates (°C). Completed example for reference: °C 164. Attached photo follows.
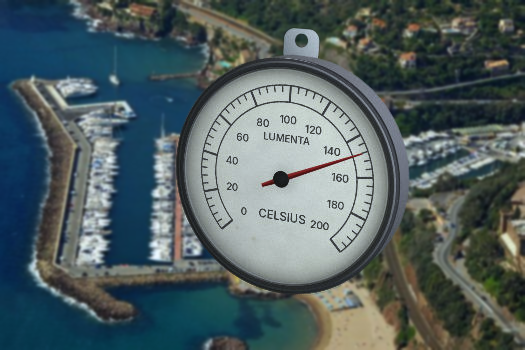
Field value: °C 148
